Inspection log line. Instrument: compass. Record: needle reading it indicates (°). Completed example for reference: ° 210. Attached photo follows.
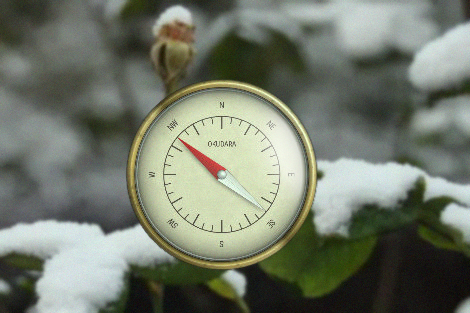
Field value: ° 310
